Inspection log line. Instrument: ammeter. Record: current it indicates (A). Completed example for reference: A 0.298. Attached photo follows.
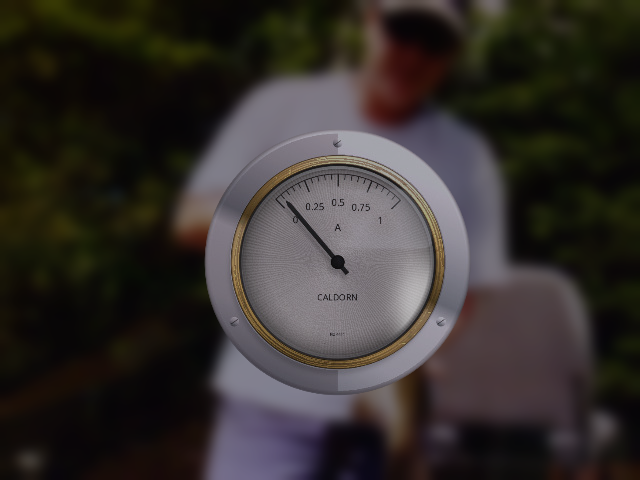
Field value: A 0.05
